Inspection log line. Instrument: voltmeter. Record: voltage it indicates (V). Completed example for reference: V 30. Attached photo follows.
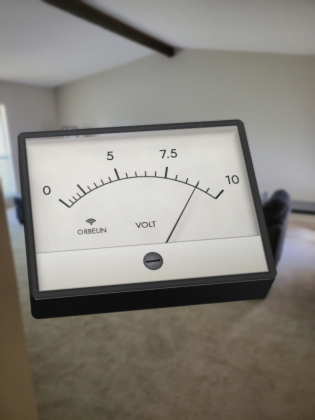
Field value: V 9
